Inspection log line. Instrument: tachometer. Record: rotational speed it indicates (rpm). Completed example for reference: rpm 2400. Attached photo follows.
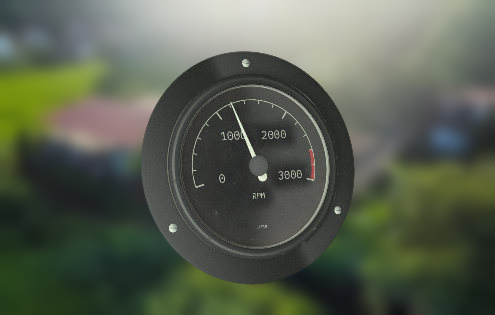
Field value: rpm 1200
